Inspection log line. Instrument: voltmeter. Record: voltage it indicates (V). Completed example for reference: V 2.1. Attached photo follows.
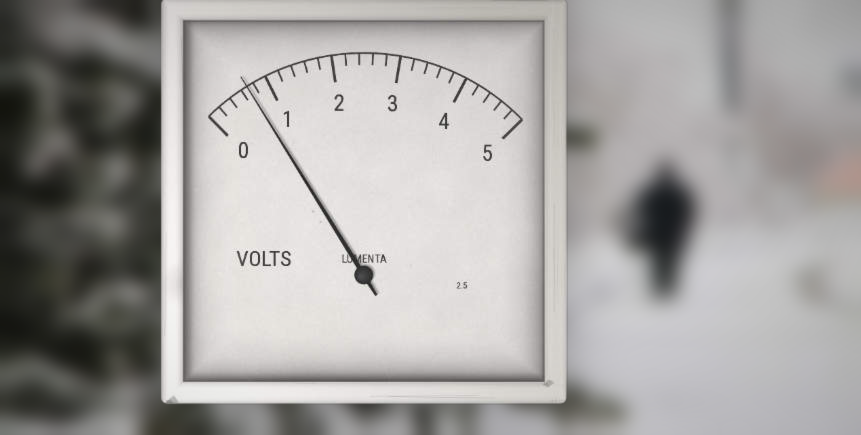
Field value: V 0.7
